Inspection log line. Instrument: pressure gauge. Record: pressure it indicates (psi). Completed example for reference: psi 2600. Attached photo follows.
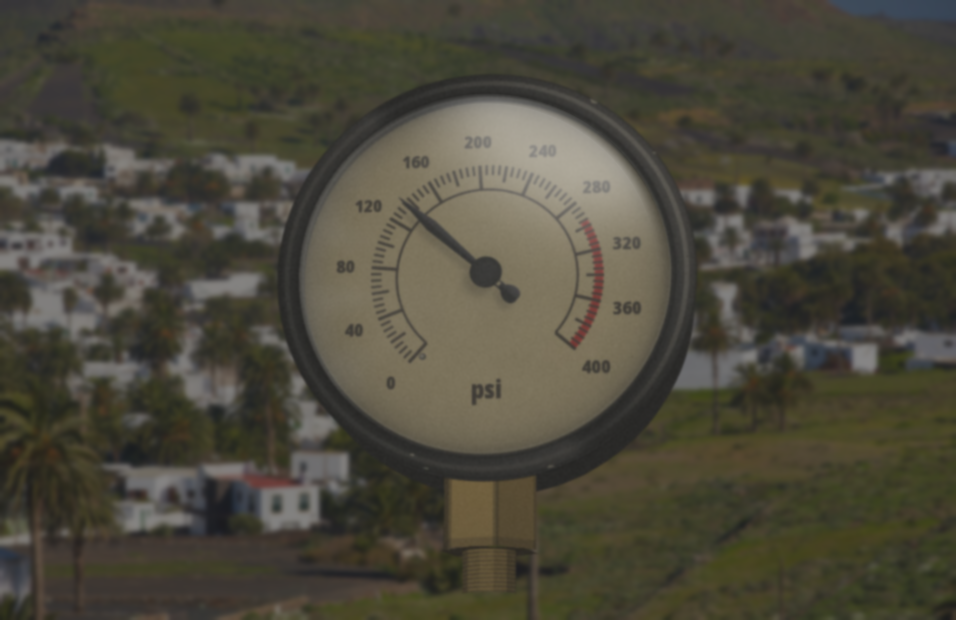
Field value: psi 135
